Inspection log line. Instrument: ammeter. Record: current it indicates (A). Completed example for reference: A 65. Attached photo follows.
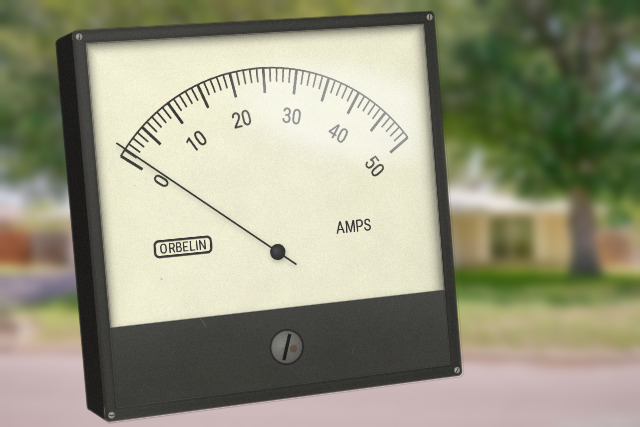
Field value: A 1
